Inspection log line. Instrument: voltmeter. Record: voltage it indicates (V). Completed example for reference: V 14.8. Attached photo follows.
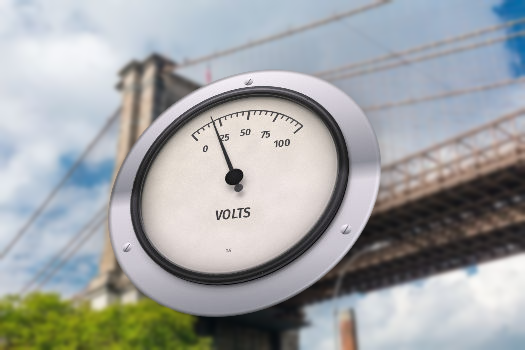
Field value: V 20
